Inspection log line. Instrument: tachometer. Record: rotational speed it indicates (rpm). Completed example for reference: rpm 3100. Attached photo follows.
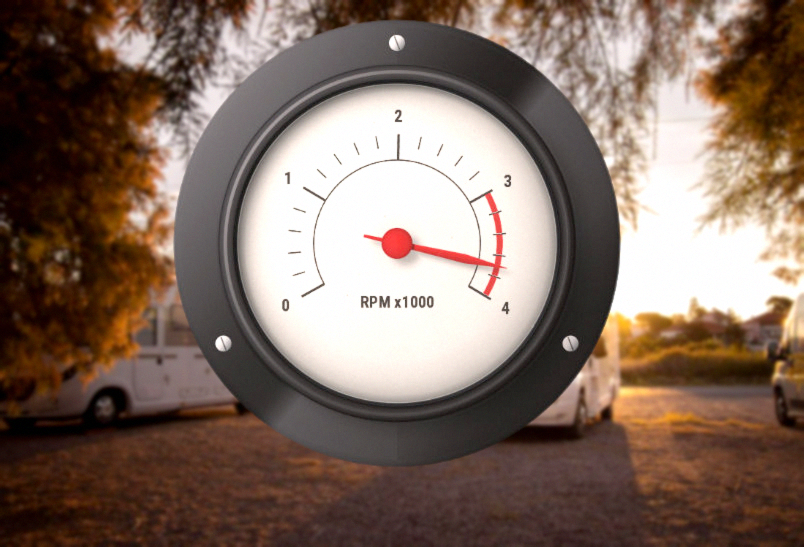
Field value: rpm 3700
